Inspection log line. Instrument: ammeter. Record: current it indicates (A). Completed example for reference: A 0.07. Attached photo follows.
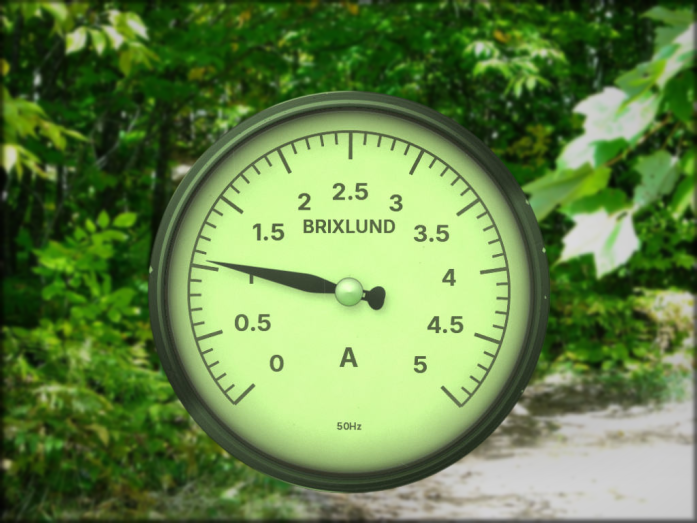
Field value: A 1.05
